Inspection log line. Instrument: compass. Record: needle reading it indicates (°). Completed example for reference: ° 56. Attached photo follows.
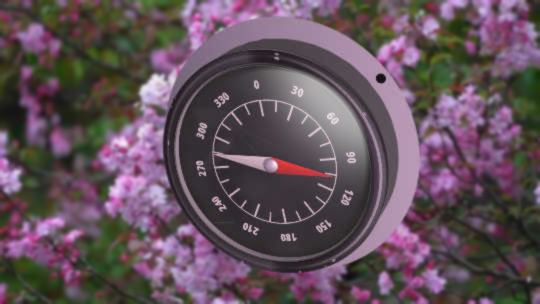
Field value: ° 105
